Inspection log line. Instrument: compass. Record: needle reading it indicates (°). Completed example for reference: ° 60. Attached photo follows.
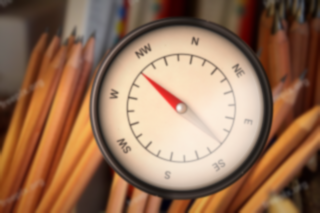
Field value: ° 300
